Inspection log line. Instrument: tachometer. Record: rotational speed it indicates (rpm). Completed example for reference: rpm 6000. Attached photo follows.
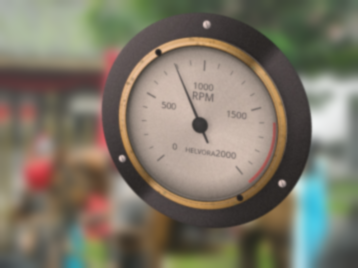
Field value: rpm 800
